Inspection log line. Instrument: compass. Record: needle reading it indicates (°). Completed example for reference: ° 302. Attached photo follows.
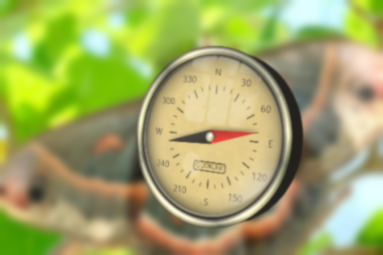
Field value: ° 80
